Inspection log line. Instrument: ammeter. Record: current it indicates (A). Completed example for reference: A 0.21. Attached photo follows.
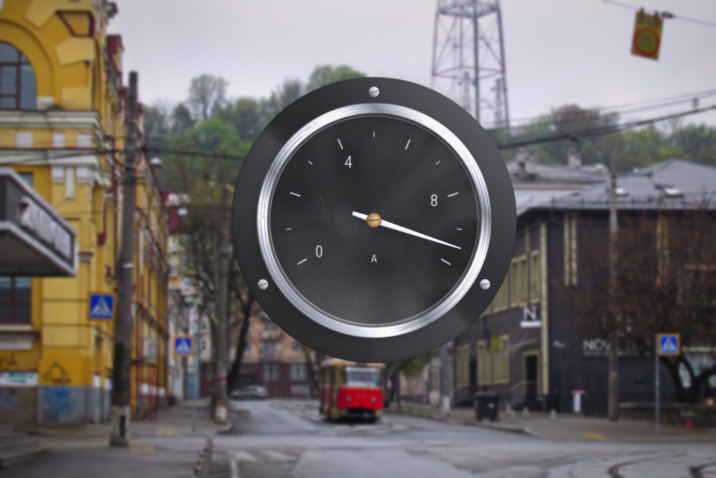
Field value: A 9.5
